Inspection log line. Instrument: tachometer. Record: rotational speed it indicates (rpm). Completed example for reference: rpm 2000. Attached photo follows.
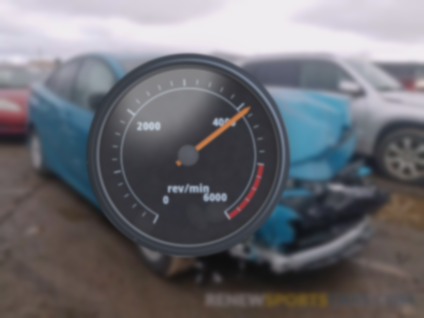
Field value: rpm 4100
